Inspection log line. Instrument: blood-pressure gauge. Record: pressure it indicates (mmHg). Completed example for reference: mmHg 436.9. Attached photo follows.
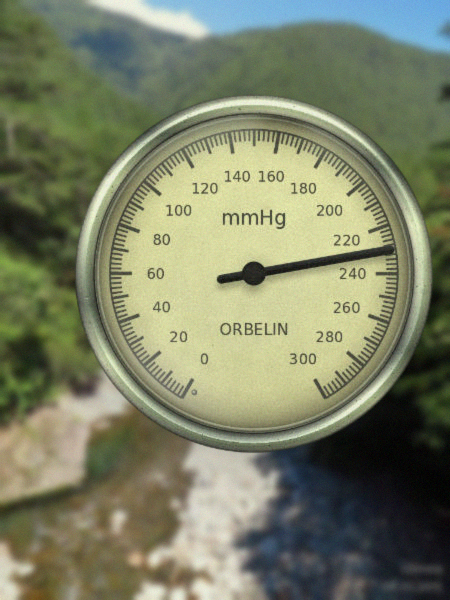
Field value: mmHg 230
